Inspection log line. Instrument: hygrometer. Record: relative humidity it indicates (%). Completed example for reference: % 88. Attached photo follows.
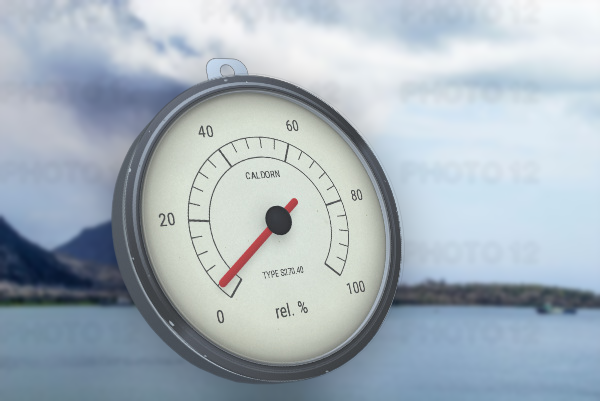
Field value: % 4
